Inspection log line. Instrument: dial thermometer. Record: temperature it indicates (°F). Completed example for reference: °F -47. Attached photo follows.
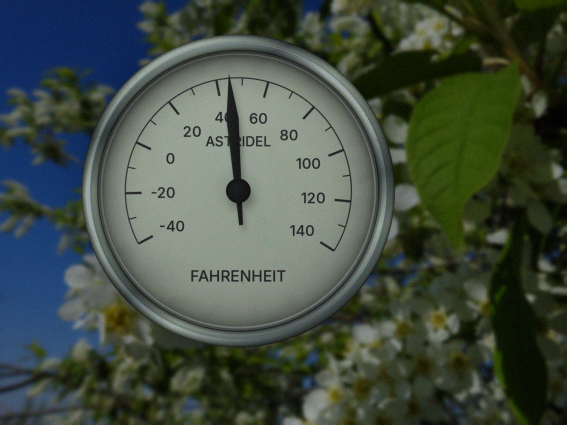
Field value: °F 45
